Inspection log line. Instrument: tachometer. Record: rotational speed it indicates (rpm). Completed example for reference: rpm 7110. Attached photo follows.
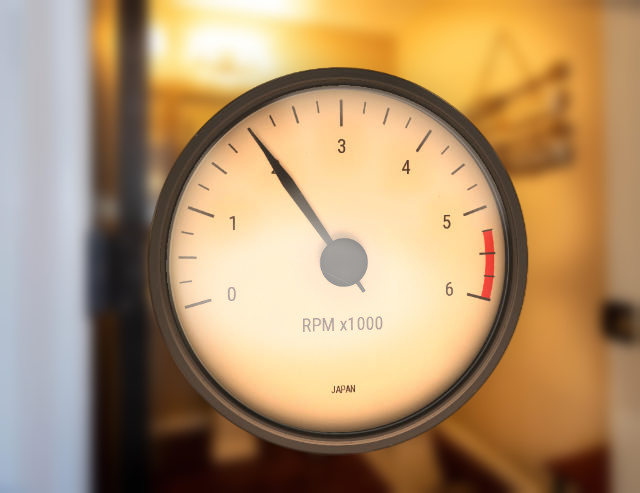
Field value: rpm 2000
